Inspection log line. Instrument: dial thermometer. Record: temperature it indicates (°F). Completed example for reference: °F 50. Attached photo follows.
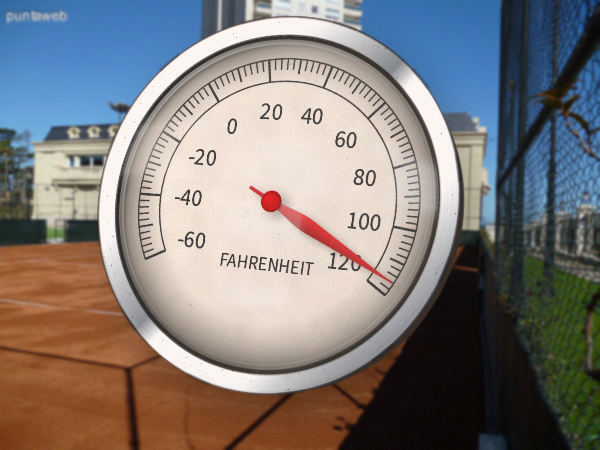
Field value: °F 116
